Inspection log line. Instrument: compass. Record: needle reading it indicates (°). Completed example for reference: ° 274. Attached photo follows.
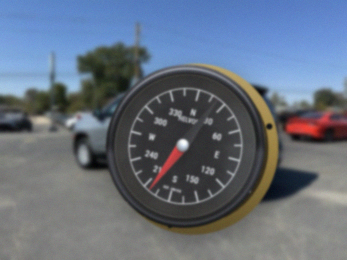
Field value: ° 202.5
